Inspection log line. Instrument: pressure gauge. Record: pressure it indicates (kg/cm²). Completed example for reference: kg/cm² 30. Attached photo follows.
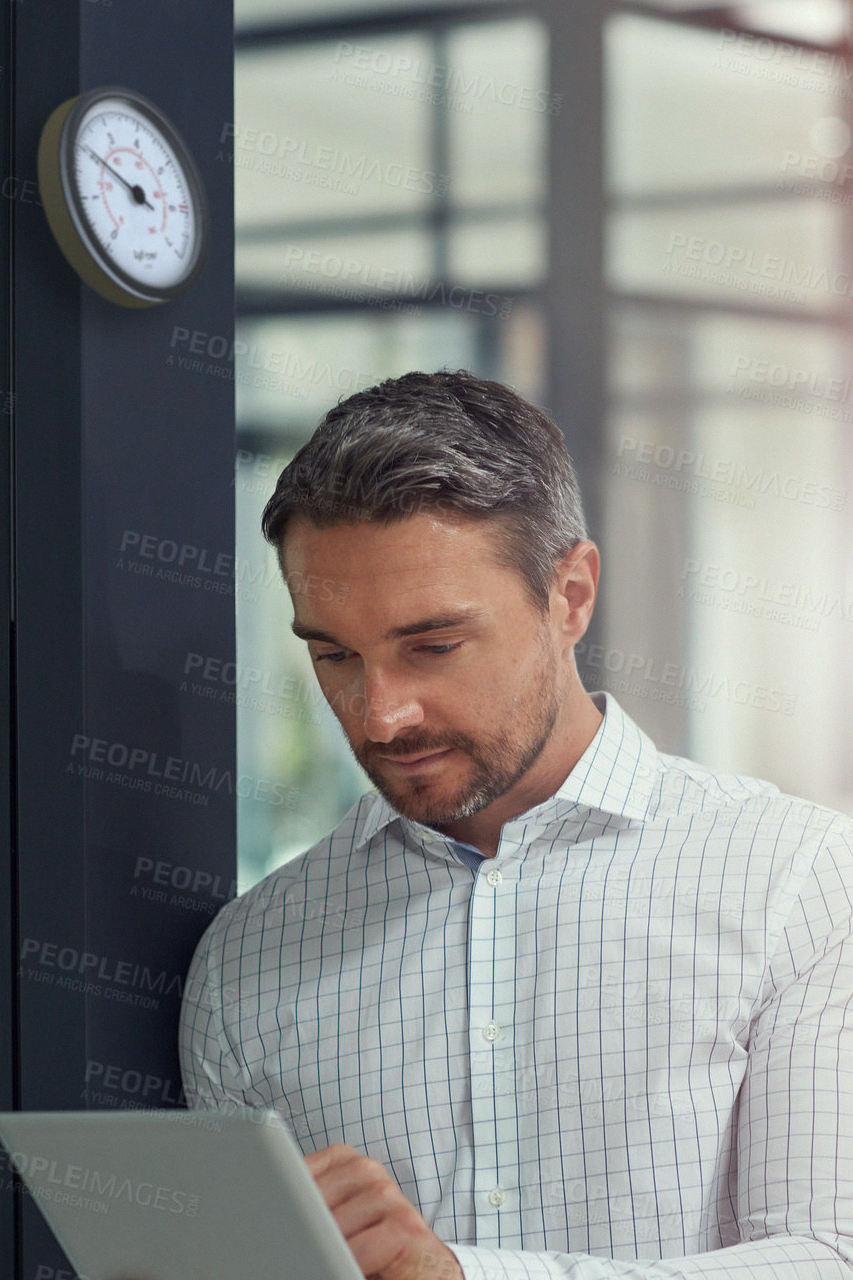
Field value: kg/cm² 2
